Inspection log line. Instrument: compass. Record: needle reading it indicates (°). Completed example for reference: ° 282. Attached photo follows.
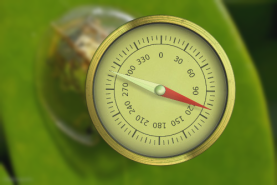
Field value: ° 110
